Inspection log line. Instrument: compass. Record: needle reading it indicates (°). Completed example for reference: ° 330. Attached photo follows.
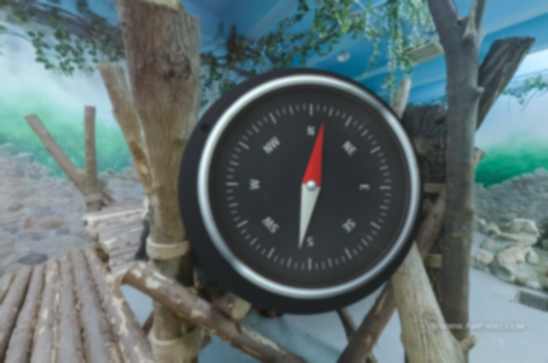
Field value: ° 10
